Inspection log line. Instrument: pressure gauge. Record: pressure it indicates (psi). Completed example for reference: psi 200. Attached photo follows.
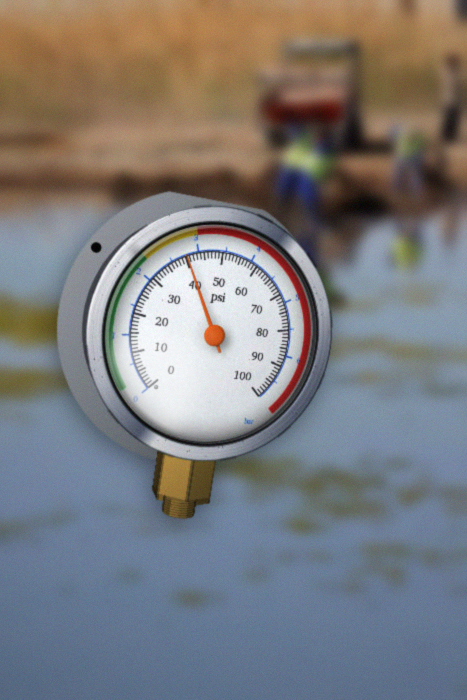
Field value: psi 40
